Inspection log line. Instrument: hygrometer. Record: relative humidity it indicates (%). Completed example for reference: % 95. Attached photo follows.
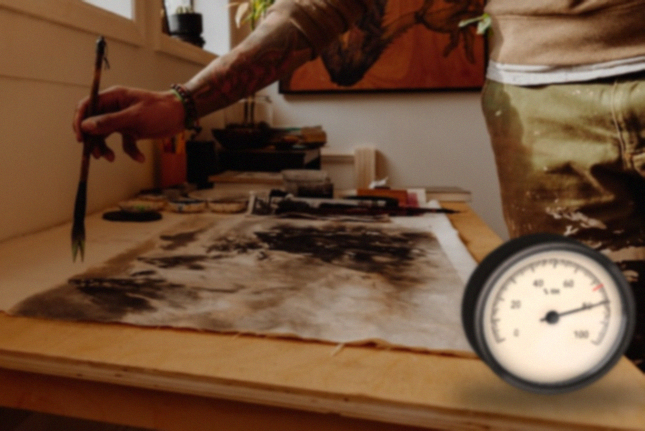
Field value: % 80
